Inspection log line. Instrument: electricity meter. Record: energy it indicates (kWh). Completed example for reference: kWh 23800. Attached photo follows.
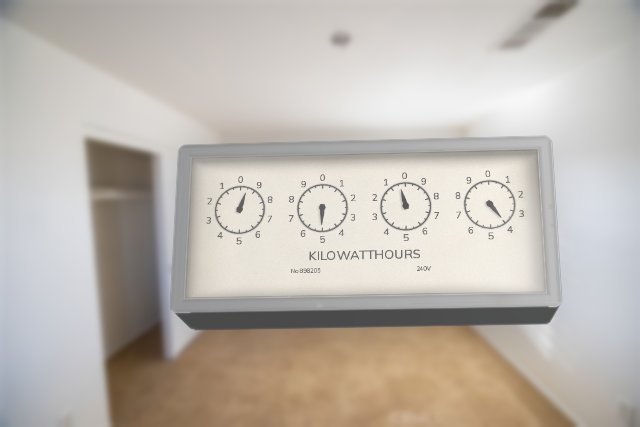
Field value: kWh 9504
